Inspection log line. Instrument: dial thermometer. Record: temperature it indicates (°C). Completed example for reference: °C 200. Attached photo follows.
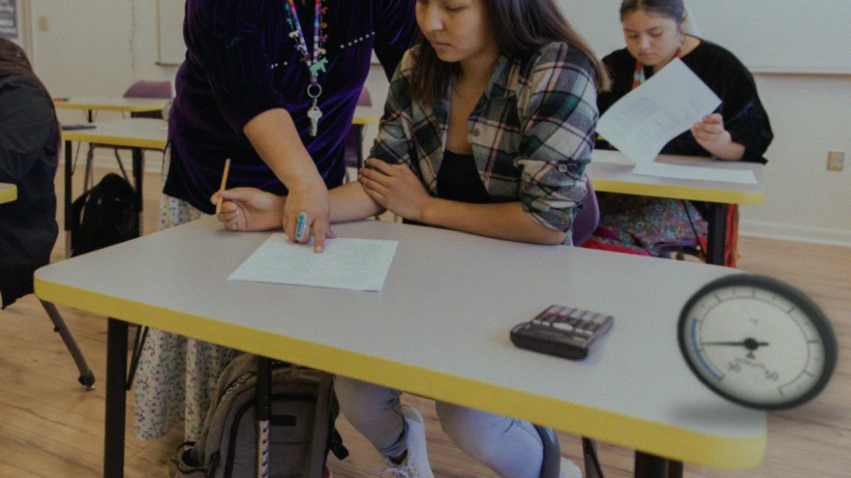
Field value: °C -17.5
